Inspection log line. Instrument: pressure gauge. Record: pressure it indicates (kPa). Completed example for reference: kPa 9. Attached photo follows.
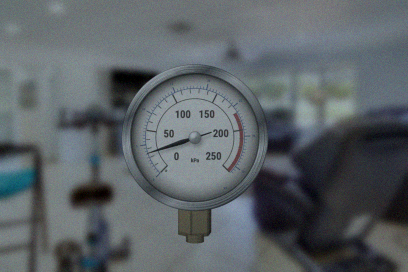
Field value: kPa 25
